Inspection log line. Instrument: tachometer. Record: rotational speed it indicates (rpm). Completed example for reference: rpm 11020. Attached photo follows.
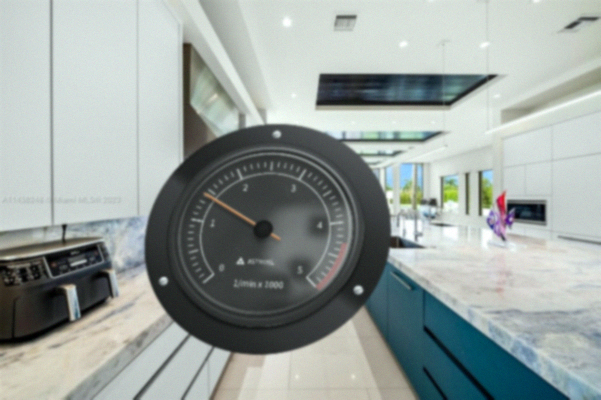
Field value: rpm 1400
